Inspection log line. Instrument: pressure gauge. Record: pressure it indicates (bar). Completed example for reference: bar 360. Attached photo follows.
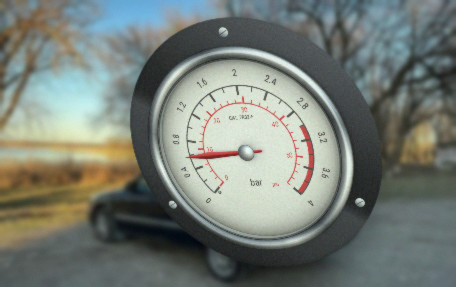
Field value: bar 0.6
